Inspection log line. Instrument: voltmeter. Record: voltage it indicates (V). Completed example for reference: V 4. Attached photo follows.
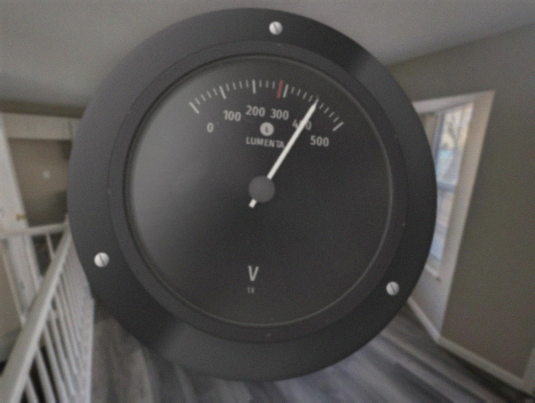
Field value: V 400
